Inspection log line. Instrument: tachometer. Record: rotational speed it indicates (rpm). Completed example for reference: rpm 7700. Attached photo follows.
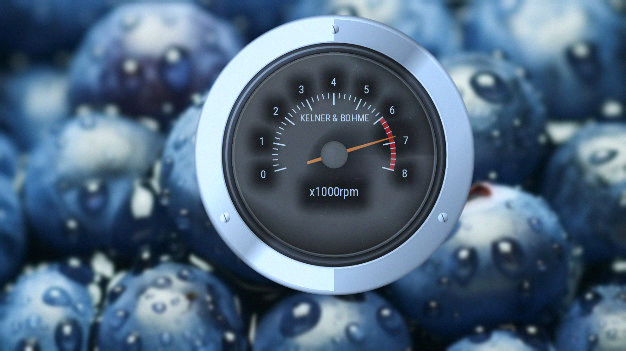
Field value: rpm 6800
